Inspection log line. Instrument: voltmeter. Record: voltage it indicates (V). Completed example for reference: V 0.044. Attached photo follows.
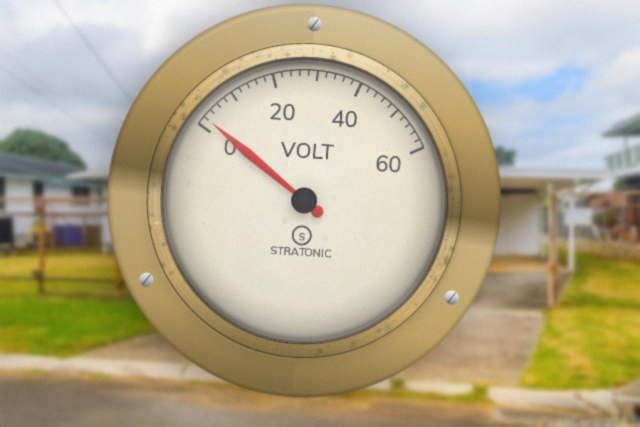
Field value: V 2
